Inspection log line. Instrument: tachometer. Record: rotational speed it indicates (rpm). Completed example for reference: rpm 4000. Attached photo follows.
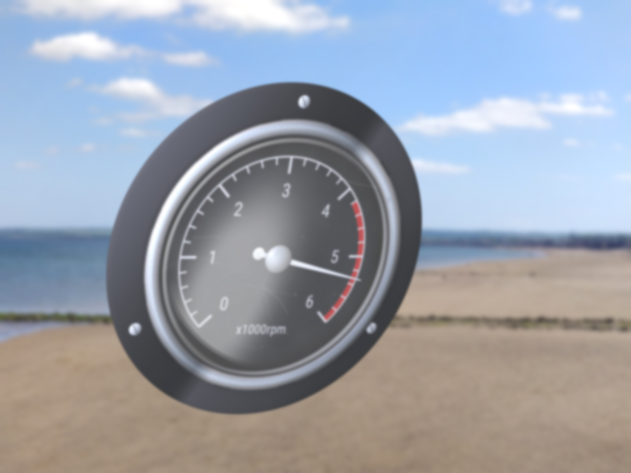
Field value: rpm 5300
